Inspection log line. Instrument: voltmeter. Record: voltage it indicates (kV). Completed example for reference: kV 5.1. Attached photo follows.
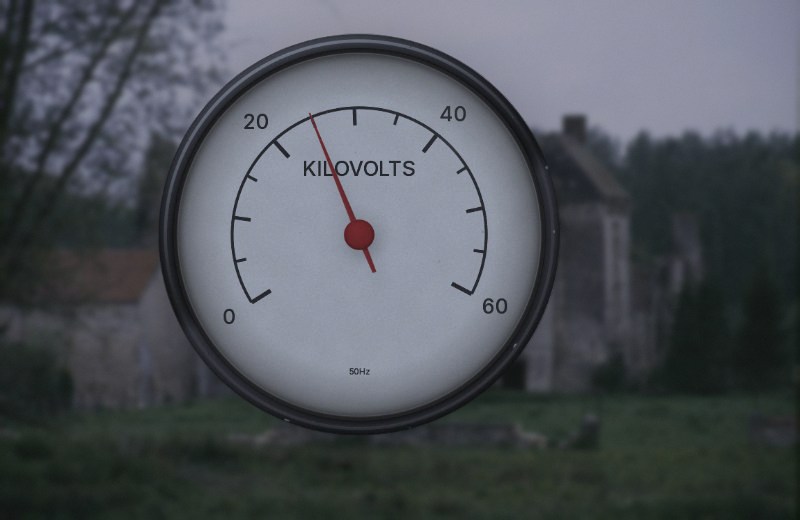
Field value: kV 25
